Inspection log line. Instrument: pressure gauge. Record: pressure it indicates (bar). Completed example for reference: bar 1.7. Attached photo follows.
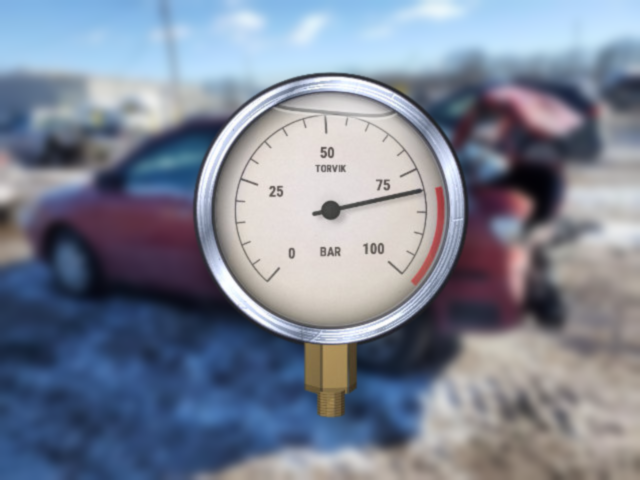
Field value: bar 80
